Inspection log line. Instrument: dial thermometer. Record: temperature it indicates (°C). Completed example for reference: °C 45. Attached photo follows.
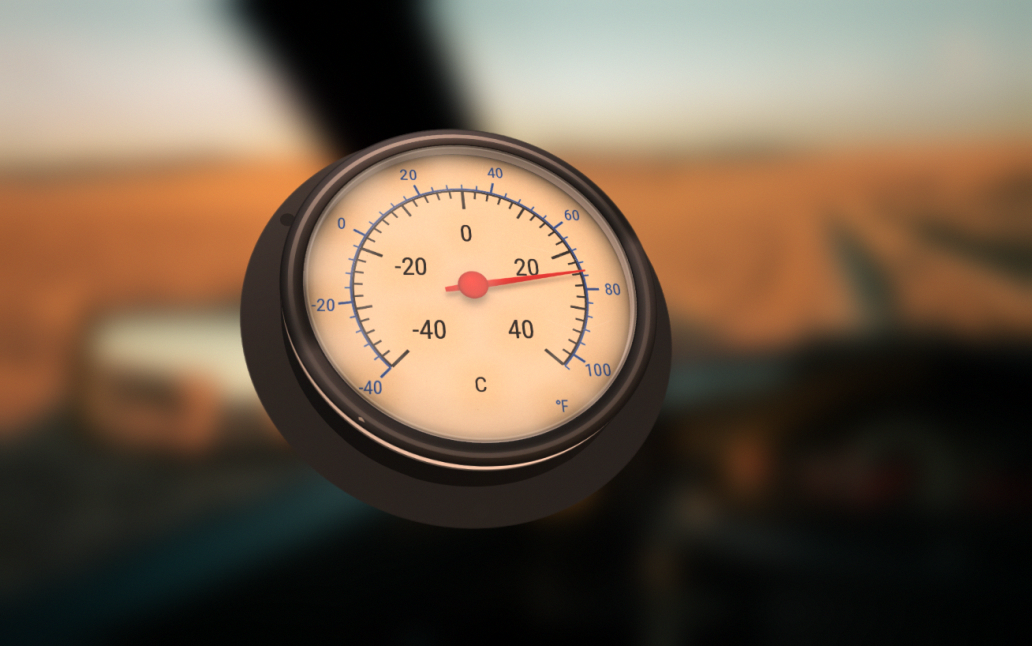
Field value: °C 24
